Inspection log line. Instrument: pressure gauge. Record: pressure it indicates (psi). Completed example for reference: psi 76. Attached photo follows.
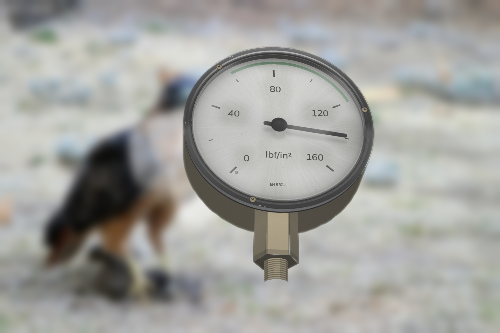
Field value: psi 140
